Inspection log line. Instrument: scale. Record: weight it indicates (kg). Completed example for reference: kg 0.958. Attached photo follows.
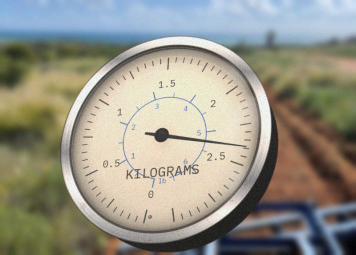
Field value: kg 2.4
